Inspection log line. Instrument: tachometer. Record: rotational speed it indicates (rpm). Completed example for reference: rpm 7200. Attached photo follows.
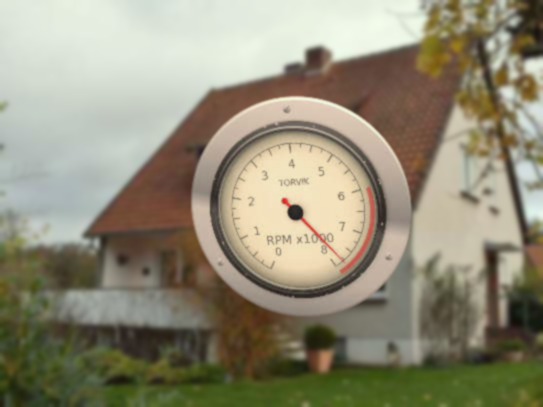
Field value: rpm 7750
